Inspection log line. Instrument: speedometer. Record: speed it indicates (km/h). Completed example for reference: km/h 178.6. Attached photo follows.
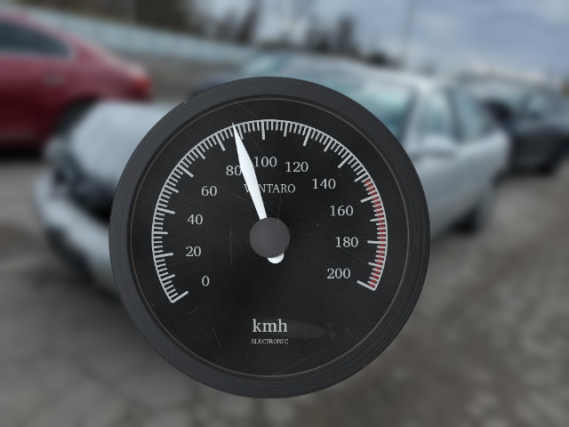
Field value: km/h 88
